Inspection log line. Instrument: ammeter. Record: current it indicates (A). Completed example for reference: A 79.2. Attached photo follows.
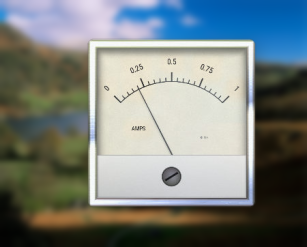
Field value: A 0.2
